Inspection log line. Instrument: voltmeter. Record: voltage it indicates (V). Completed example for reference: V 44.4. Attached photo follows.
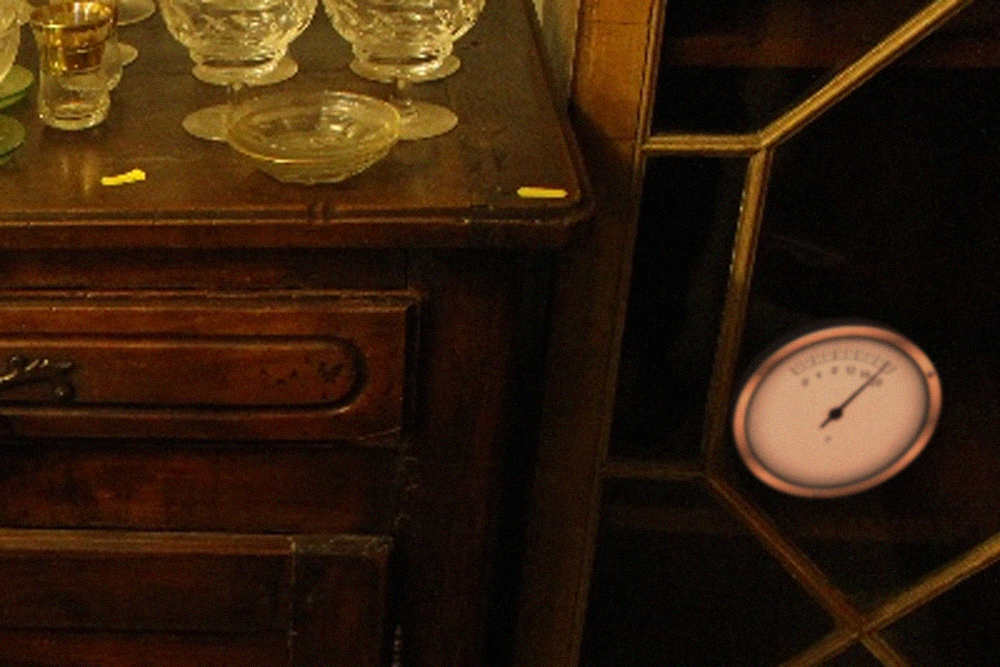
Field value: V 18
